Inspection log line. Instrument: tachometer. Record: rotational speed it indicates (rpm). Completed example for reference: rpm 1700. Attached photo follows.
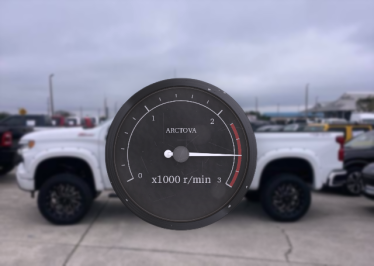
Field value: rpm 2600
